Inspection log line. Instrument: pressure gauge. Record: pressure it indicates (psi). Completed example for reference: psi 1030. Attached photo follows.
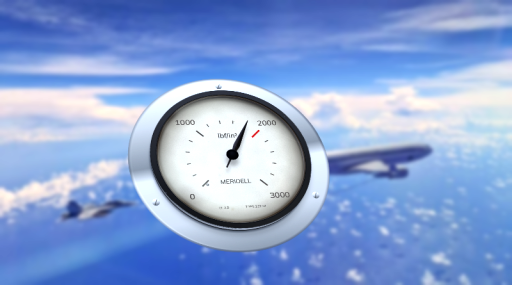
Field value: psi 1800
